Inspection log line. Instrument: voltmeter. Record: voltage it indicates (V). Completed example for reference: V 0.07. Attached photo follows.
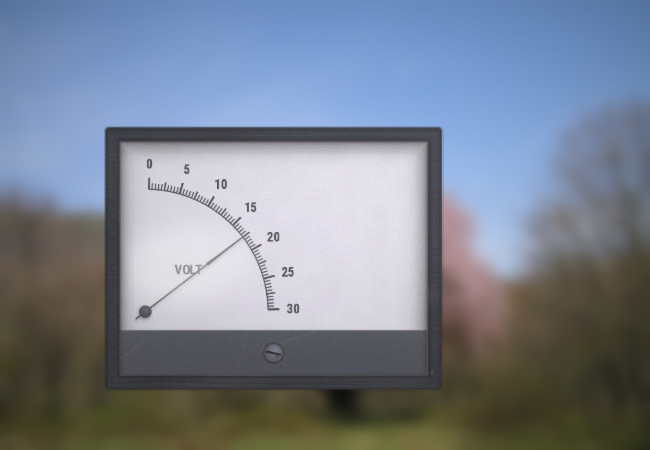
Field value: V 17.5
